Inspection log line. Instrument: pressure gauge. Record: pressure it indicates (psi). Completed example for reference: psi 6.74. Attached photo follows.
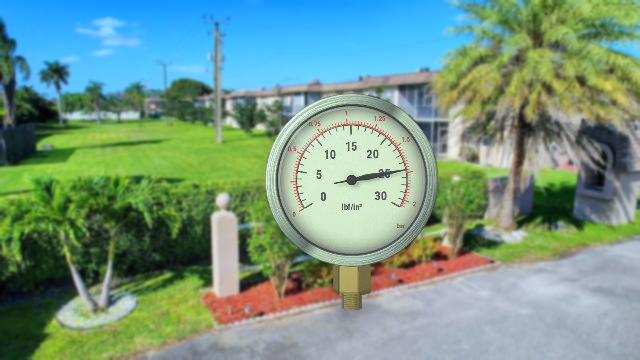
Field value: psi 25
